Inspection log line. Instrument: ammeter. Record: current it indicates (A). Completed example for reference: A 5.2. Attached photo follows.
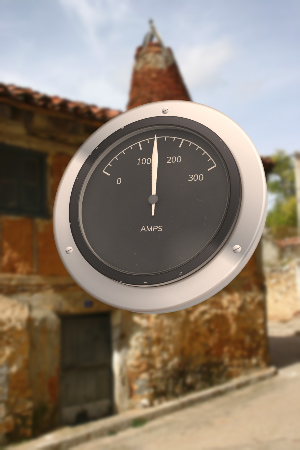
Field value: A 140
